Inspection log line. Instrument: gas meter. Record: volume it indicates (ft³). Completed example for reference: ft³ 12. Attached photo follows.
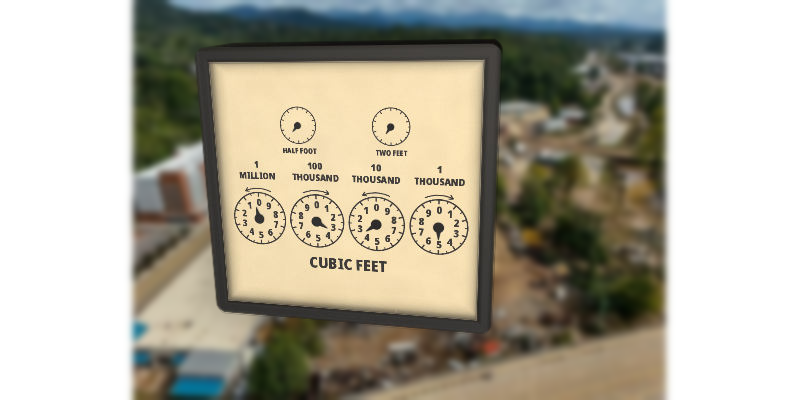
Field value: ft³ 33500
